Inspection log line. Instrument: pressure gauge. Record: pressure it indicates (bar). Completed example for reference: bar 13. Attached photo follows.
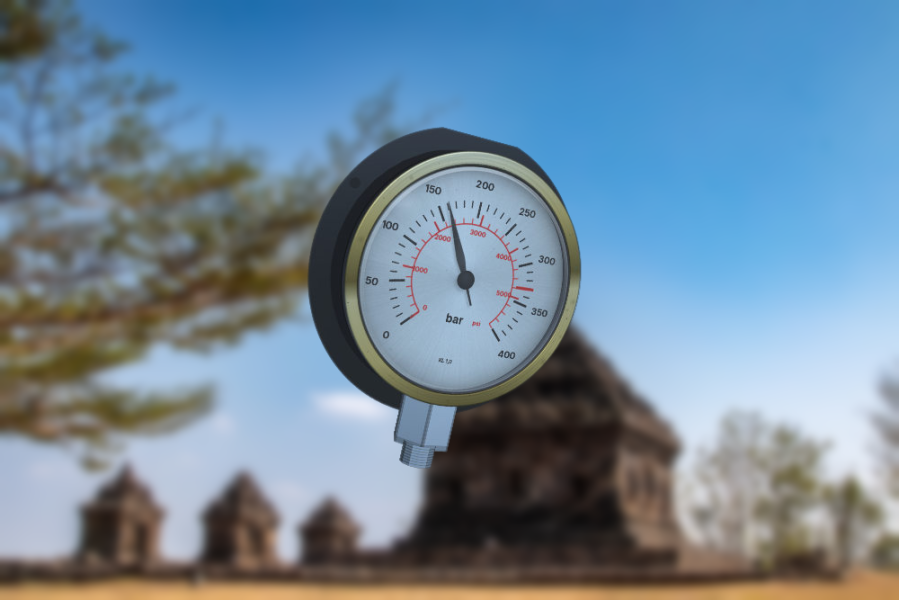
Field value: bar 160
